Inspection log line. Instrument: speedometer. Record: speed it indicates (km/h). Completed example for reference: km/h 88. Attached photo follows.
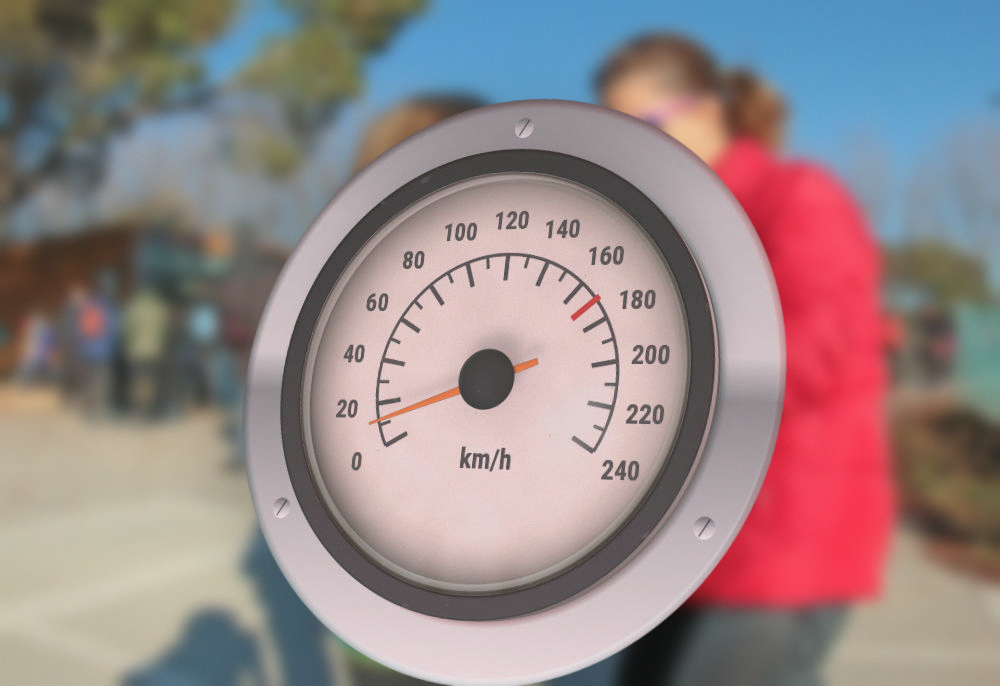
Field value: km/h 10
